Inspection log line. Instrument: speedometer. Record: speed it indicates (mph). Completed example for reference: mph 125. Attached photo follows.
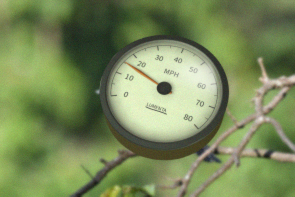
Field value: mph 15
